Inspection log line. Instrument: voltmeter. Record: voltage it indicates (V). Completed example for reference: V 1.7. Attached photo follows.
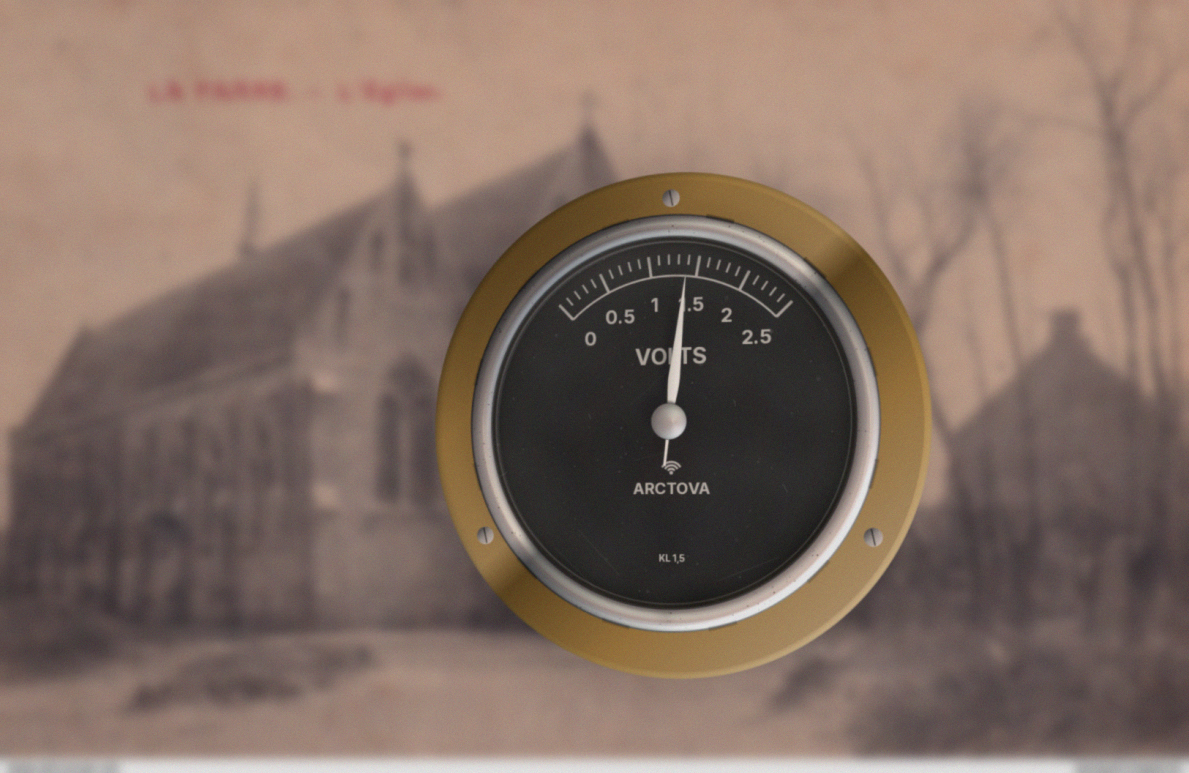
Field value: V 1.4
